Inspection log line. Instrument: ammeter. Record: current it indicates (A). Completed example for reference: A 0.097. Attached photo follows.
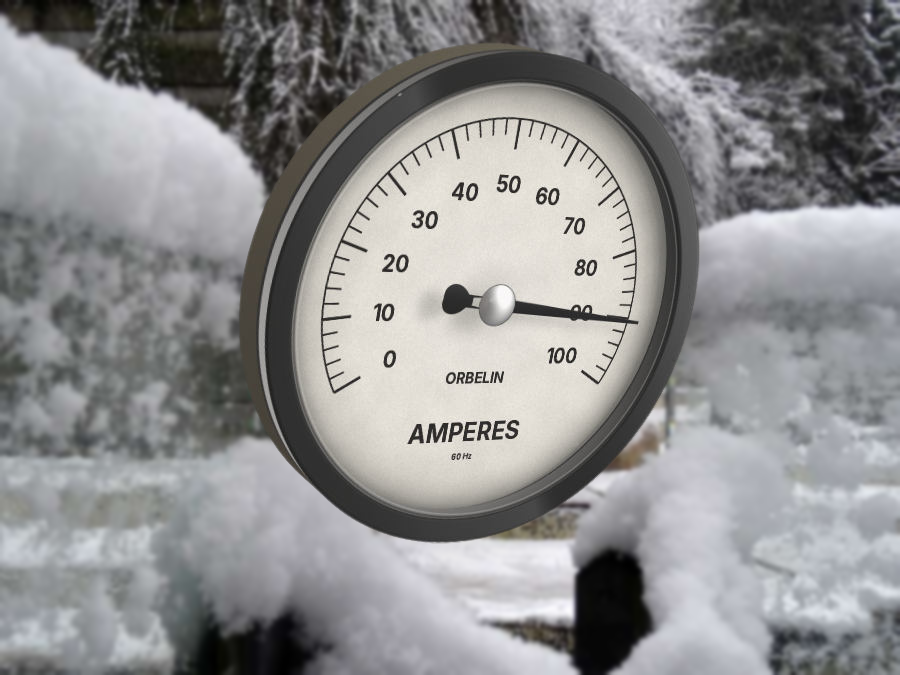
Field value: A 90
